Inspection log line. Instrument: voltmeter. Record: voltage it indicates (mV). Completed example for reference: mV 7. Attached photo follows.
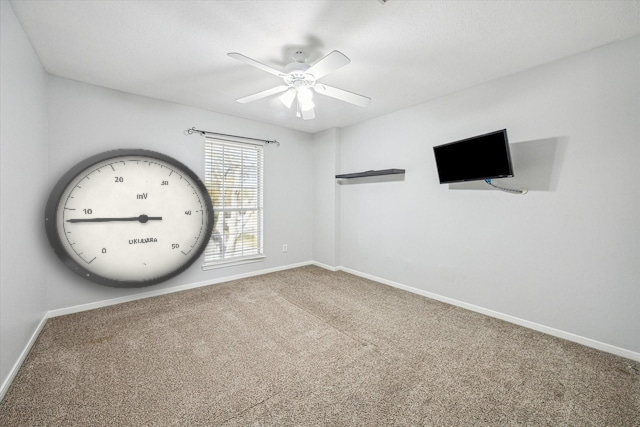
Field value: mV 8
